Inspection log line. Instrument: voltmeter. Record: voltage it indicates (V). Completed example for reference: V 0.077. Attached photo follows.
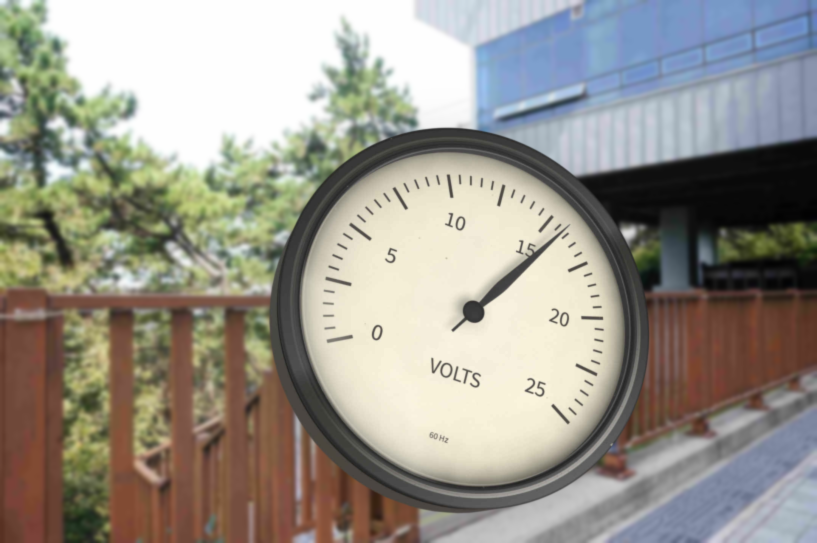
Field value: V 15.75
